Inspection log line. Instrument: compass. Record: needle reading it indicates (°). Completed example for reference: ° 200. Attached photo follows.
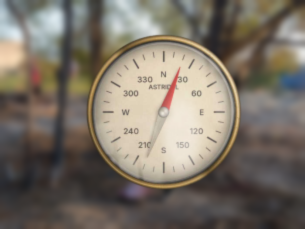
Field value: ° 20
